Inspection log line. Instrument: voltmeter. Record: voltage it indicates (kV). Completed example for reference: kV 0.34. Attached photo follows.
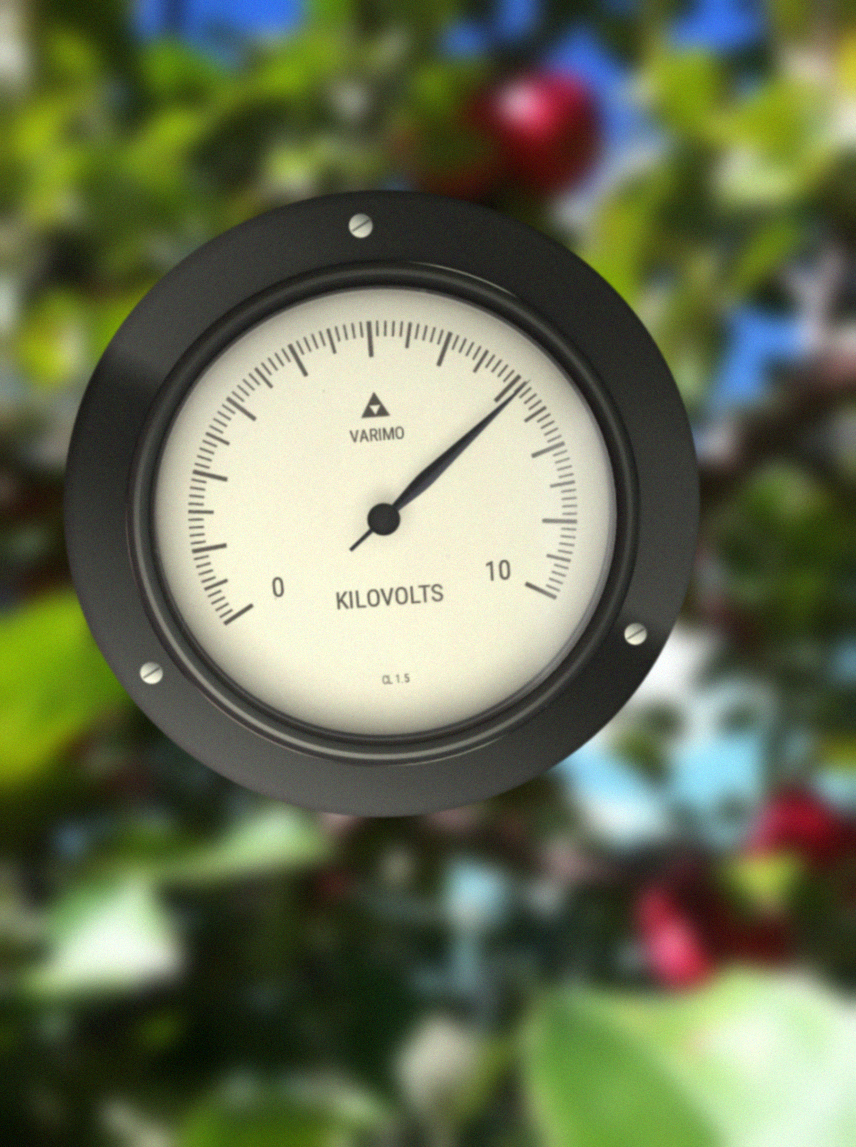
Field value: kV 7.1
